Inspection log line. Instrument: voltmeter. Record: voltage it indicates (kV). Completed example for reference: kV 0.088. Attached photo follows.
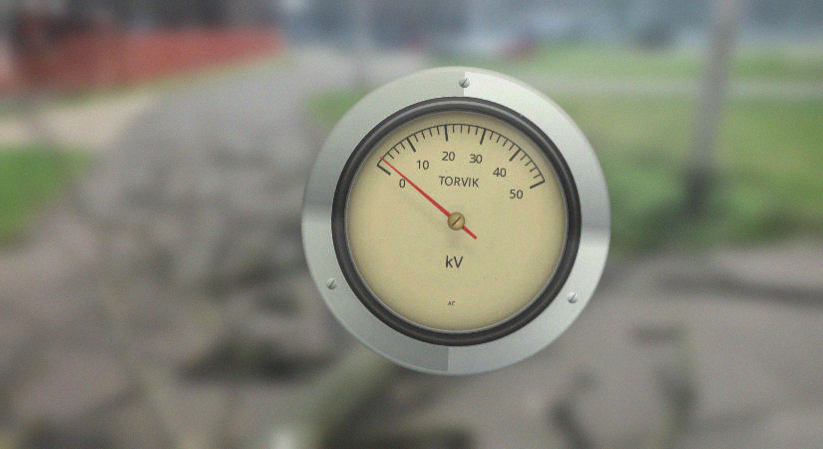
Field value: kV 2
